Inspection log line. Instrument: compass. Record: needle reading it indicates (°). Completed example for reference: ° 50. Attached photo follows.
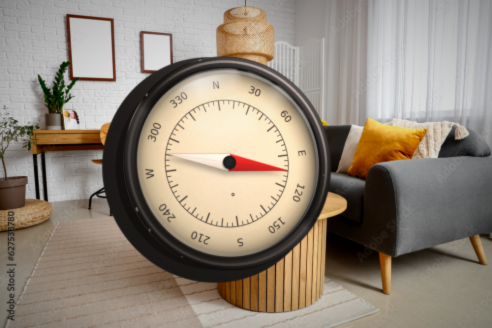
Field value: ° 105
